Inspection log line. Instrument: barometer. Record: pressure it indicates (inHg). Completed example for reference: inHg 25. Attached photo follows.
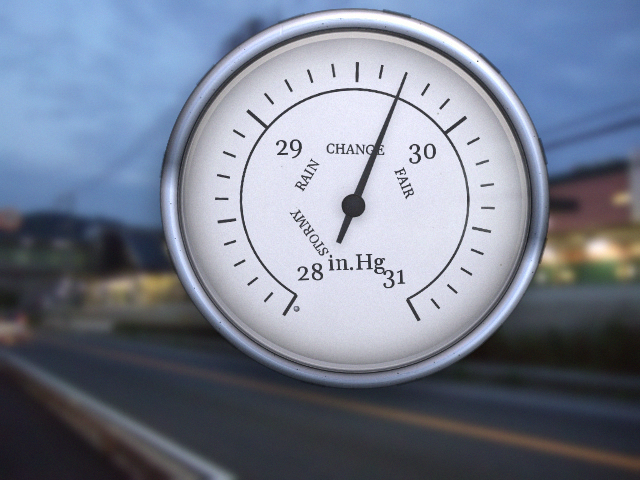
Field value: inHg 29.7
